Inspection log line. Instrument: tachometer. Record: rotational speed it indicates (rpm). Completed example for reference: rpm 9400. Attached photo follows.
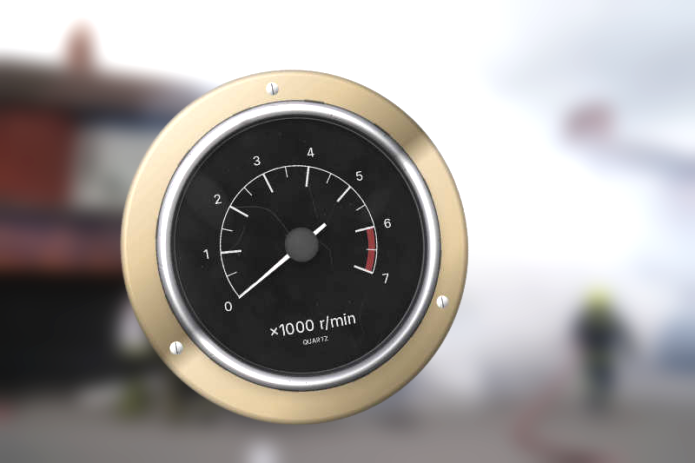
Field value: rpm 0
